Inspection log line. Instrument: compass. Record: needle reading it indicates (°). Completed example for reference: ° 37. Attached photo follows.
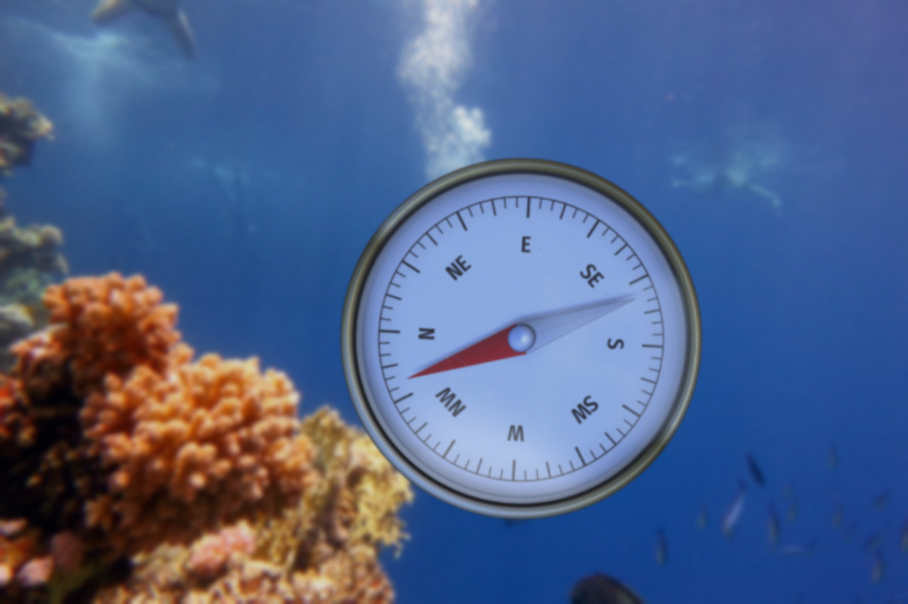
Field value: ° 337.5
